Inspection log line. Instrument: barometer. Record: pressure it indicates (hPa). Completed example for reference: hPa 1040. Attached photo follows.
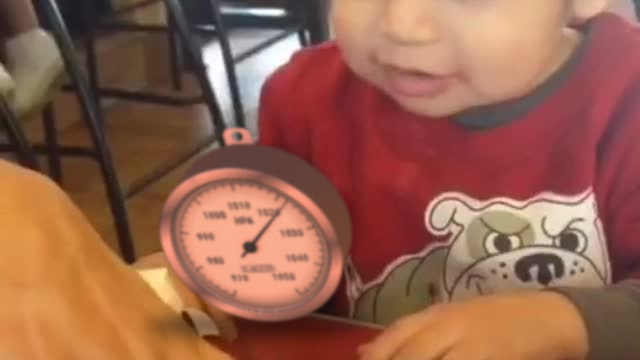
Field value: hPa 1022
